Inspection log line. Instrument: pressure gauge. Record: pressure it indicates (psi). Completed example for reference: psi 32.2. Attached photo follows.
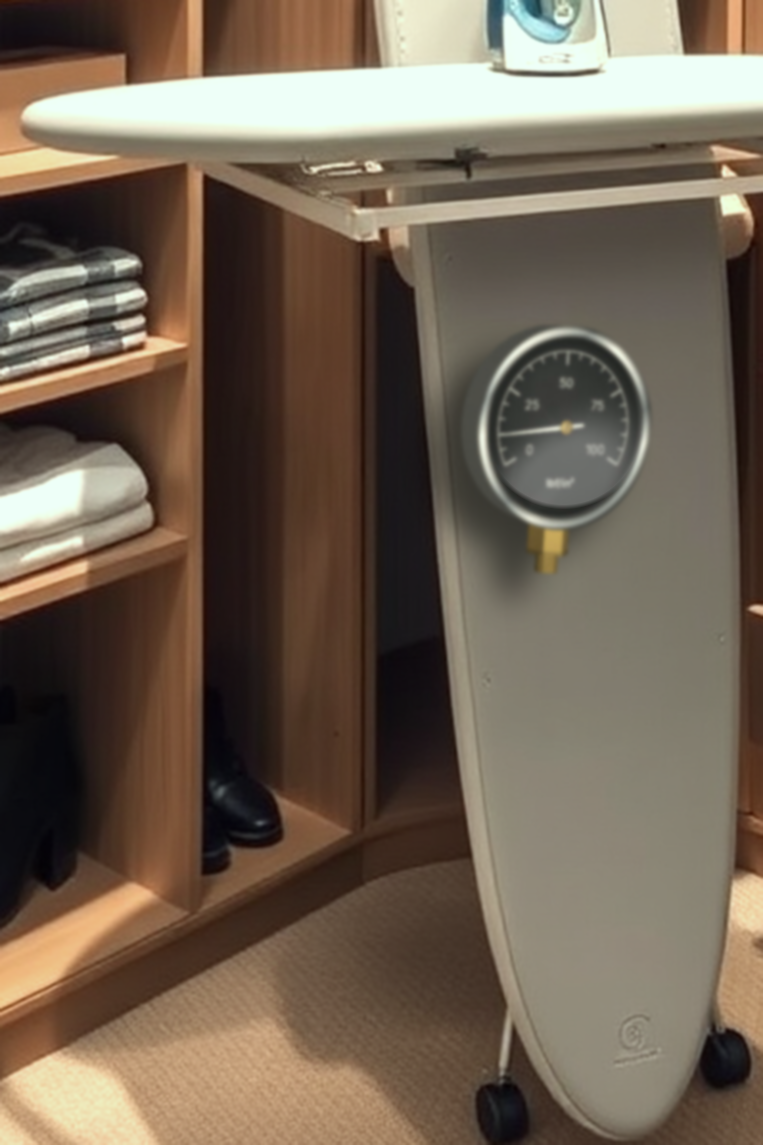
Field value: psi 10
